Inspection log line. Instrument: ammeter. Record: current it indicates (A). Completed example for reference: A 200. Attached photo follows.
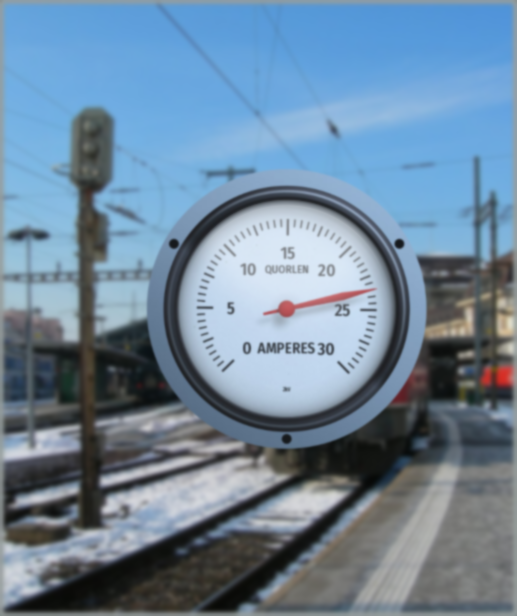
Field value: A 23.5
